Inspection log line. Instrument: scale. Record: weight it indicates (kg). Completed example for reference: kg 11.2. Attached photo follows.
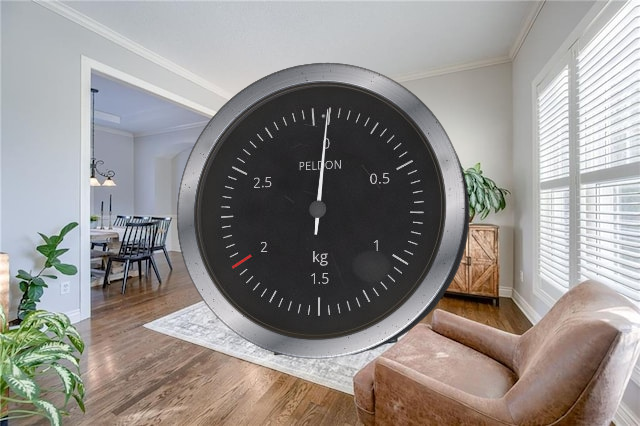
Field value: kg 0
